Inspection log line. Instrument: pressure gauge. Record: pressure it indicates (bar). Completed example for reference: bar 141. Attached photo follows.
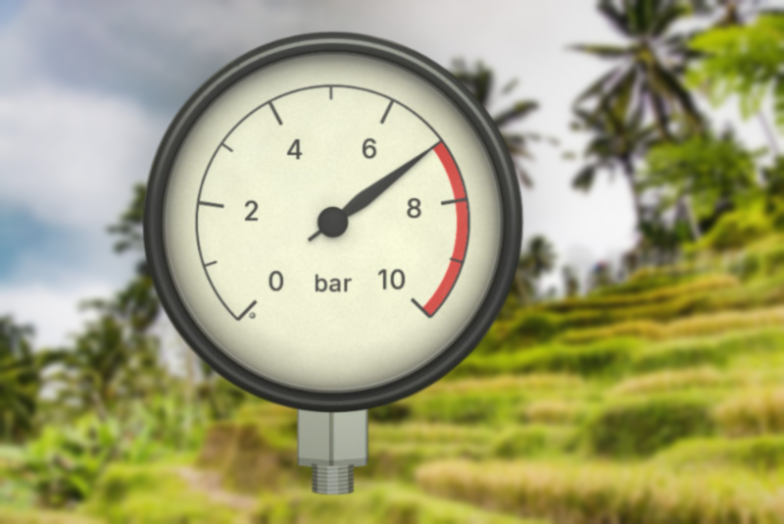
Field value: bar 7
